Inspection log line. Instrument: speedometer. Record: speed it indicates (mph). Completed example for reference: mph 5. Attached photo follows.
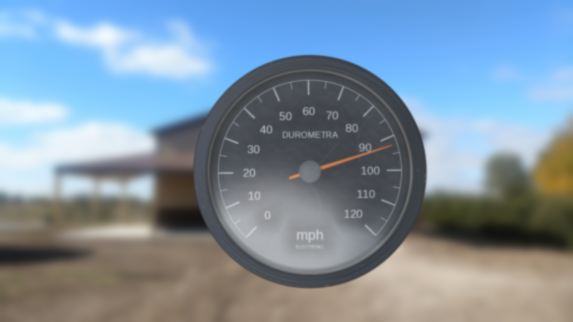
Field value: mph 92.5
